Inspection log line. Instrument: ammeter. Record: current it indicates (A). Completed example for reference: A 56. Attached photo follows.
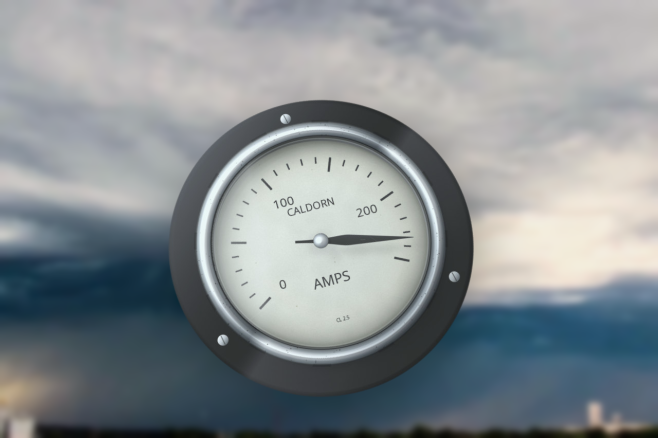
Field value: A 235
